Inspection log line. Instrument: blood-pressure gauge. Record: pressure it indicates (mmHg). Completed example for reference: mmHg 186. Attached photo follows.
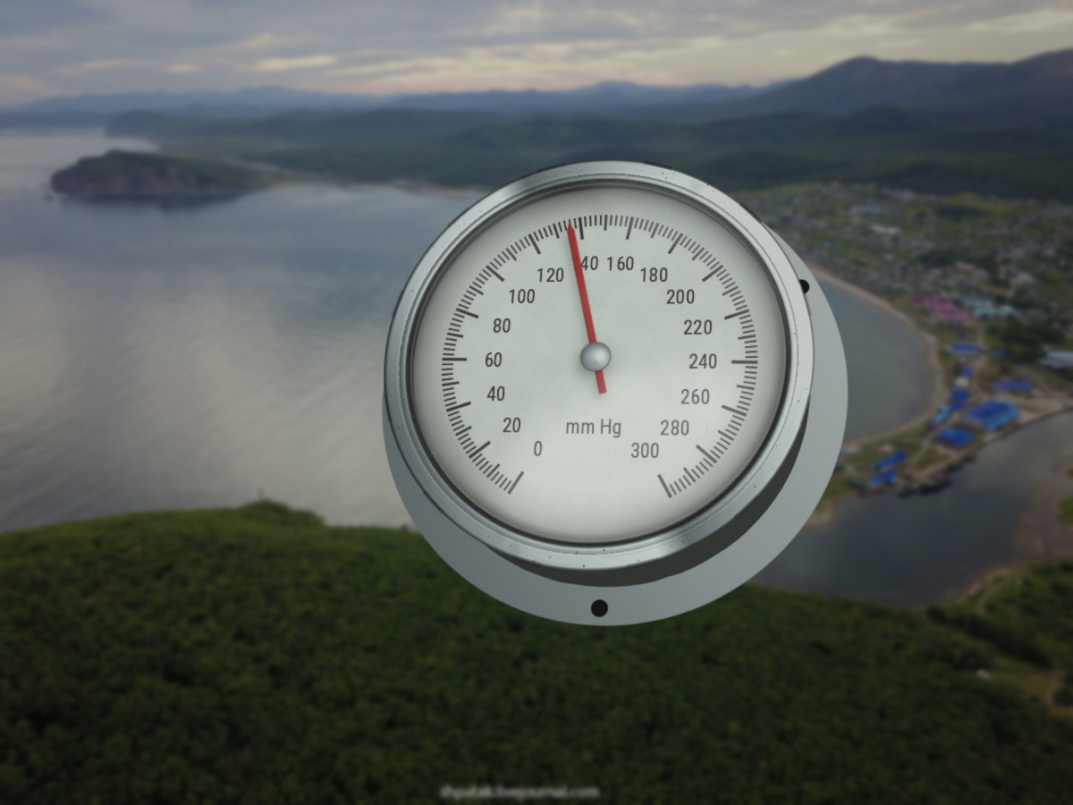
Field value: mmHg 136
